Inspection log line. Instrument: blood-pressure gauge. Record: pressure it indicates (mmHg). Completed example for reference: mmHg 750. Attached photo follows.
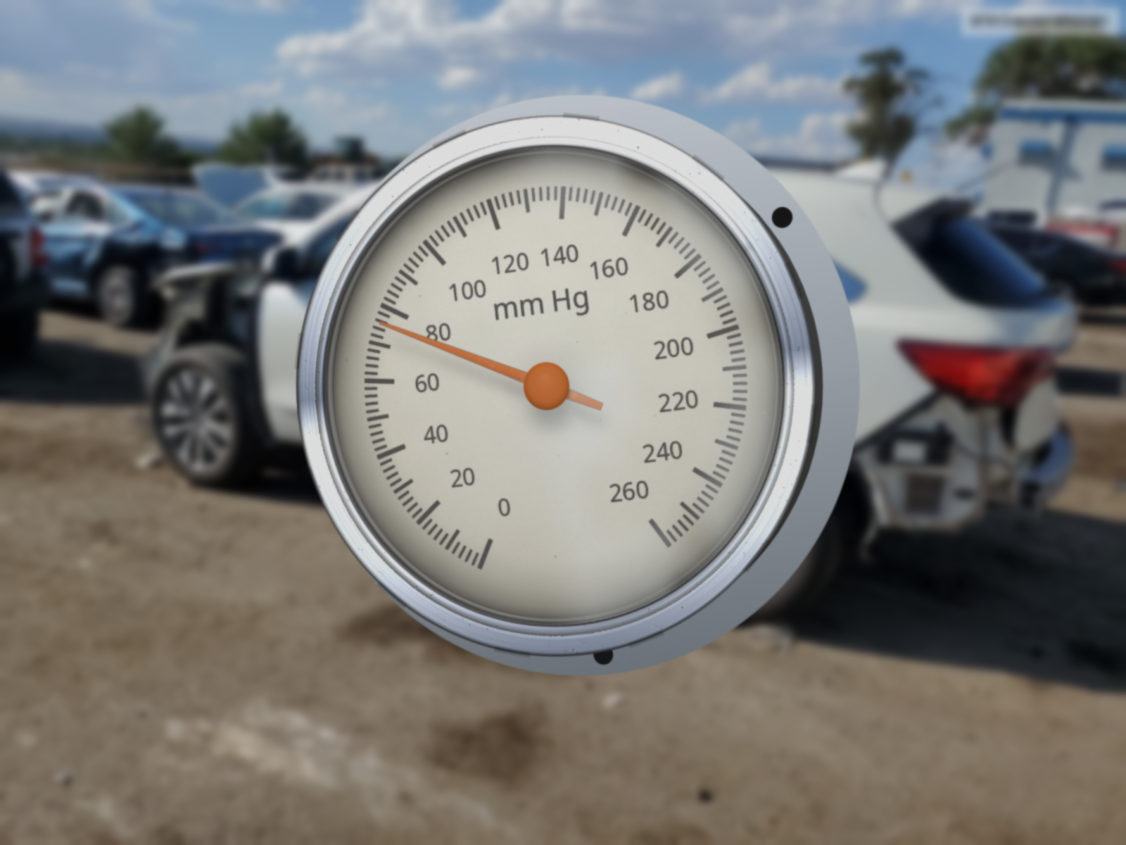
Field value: mmHg 76
